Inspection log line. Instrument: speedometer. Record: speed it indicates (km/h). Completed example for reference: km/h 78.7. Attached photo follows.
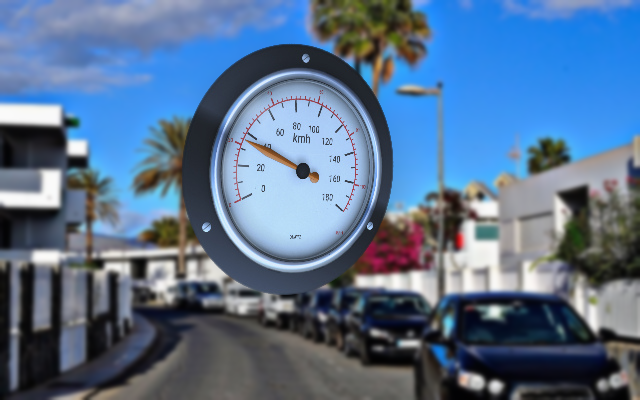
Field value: km/h 35
